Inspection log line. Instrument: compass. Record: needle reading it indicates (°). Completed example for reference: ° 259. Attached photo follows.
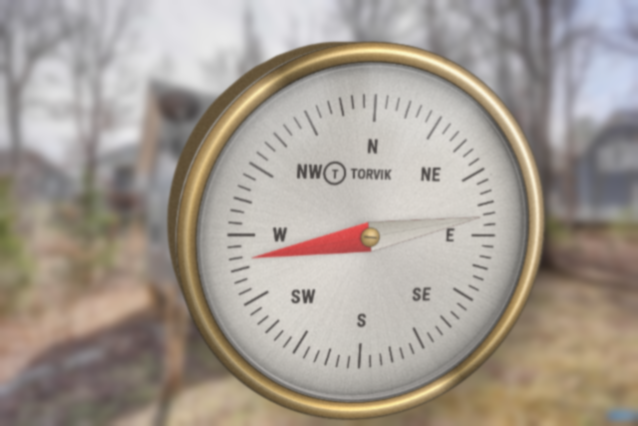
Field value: ° 260
